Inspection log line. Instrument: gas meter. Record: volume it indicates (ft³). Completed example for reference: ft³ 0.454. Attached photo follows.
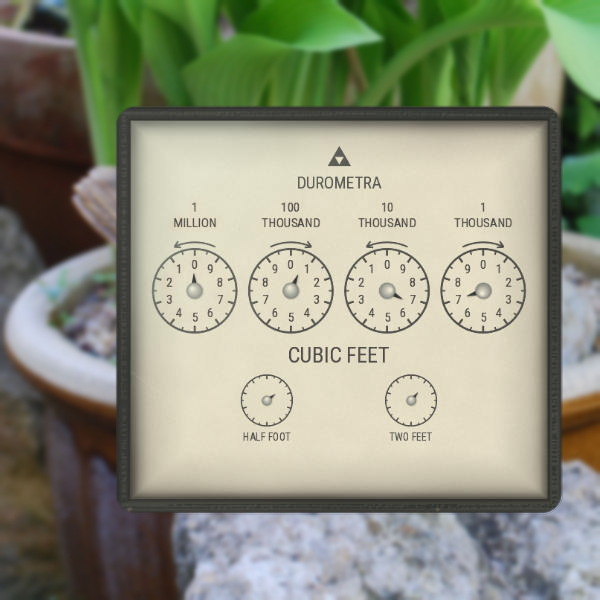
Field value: ft³ 6700
